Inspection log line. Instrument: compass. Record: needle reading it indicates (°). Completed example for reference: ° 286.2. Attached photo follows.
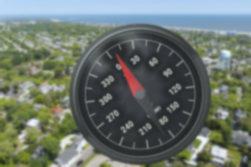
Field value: ° 7.5
